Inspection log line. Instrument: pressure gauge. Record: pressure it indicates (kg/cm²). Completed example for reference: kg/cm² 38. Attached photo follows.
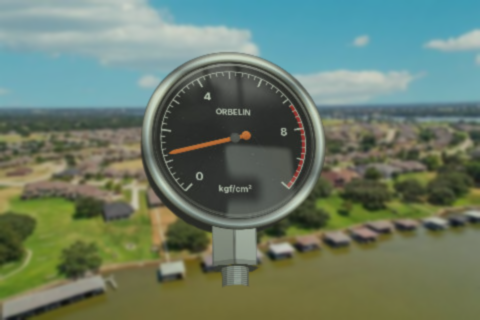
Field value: kg/cm² 1.2
